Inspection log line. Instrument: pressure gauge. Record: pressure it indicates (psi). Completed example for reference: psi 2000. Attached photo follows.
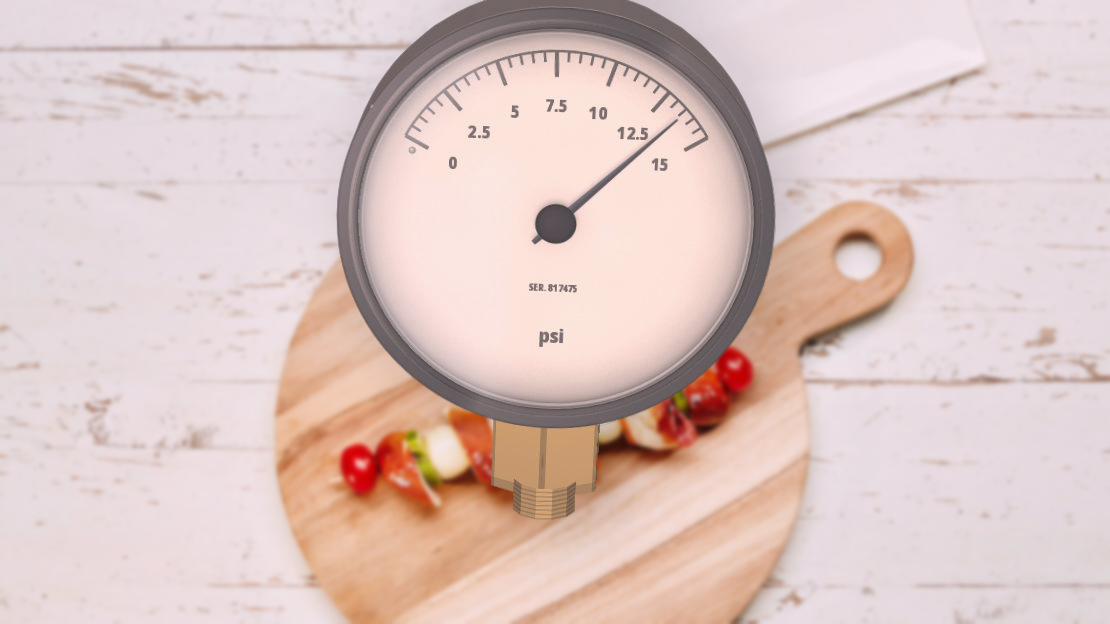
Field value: psi 13.5
